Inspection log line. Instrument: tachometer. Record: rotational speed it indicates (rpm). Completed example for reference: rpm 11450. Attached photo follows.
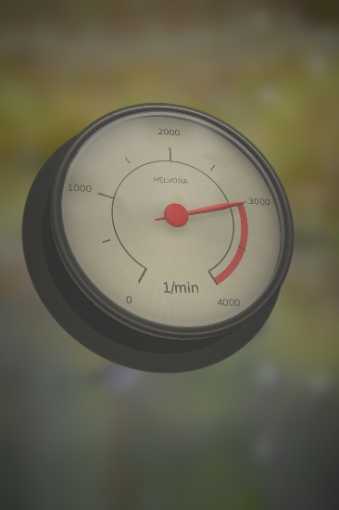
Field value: rpm 3000
